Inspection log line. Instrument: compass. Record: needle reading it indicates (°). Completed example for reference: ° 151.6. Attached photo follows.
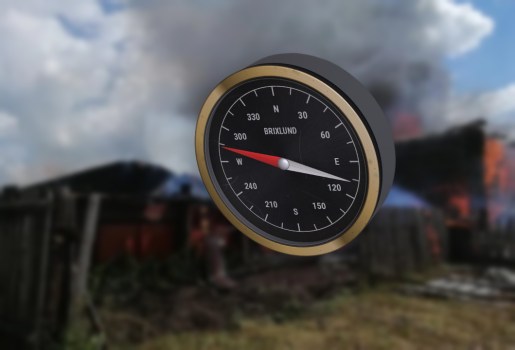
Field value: ° 285
